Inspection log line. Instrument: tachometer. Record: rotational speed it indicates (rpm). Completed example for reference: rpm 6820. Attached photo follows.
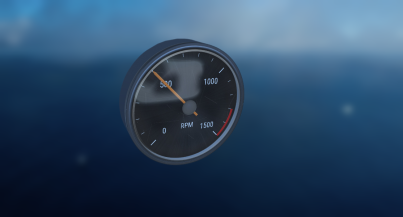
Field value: rpm 500
